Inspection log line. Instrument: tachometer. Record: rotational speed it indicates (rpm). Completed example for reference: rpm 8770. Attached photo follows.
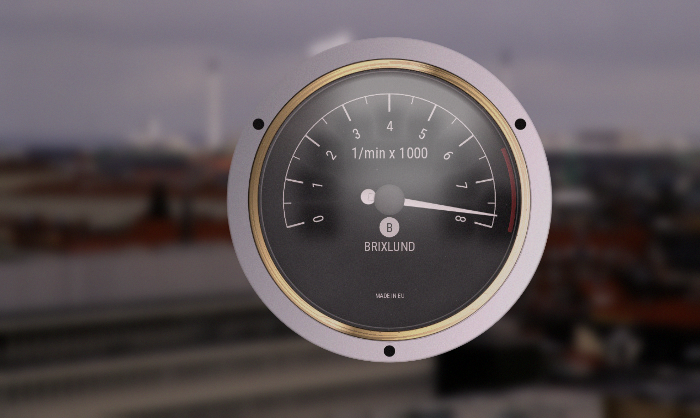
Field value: rpm 7750
